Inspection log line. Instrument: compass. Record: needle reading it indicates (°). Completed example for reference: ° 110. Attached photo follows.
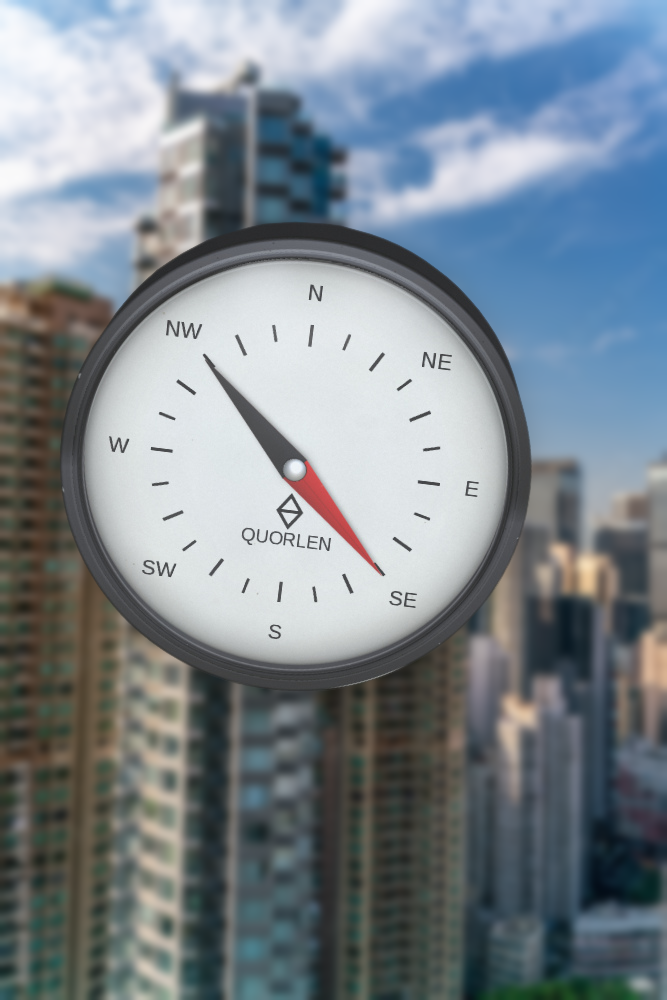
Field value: ° 135
